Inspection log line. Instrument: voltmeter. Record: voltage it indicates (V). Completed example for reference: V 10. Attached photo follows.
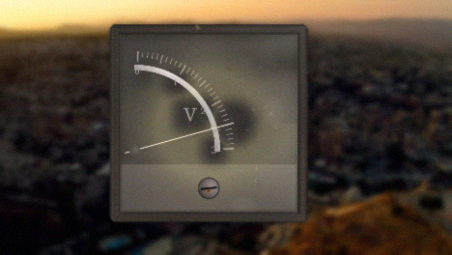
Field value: V 2.5
